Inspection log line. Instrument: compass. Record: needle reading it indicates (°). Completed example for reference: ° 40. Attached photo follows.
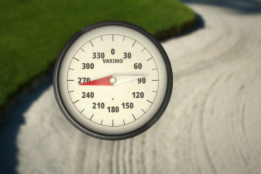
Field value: ° 262.5
